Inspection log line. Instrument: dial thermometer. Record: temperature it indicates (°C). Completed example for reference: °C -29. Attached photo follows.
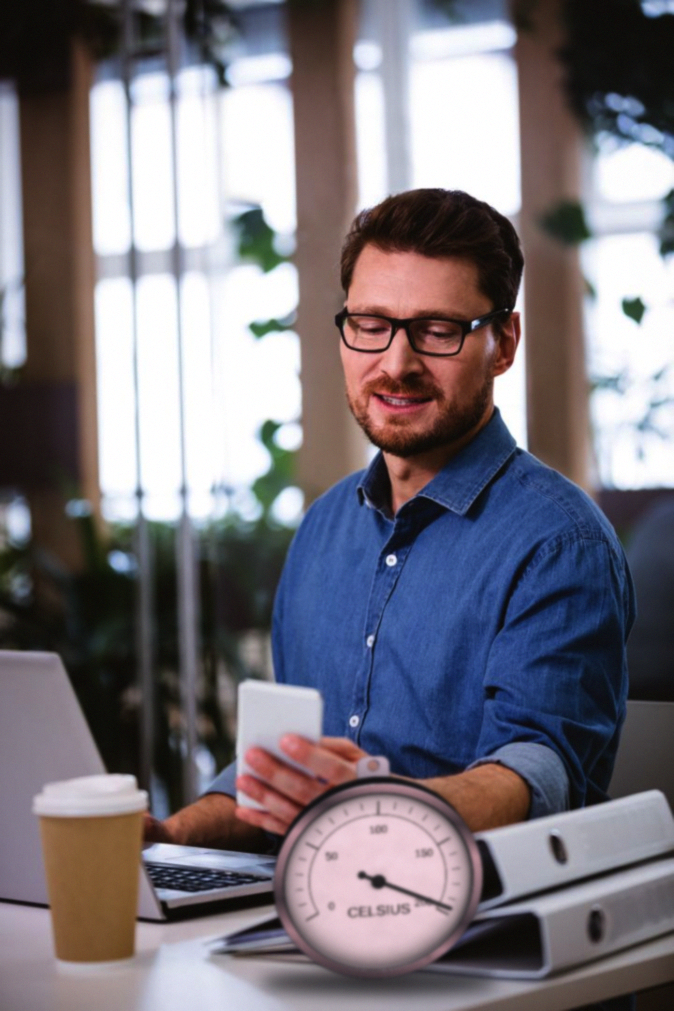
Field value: °C 195
